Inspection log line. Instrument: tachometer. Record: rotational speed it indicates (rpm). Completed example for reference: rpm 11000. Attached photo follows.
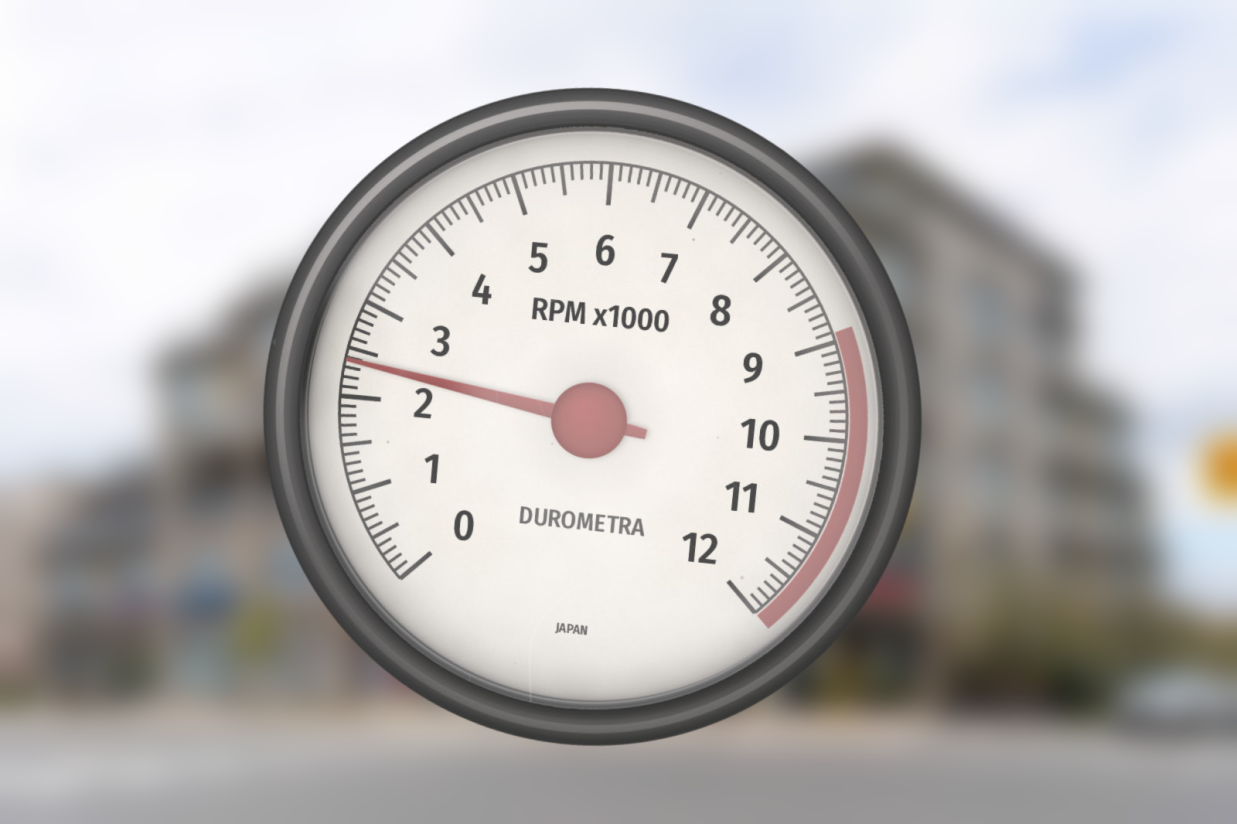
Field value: rpm 2400
